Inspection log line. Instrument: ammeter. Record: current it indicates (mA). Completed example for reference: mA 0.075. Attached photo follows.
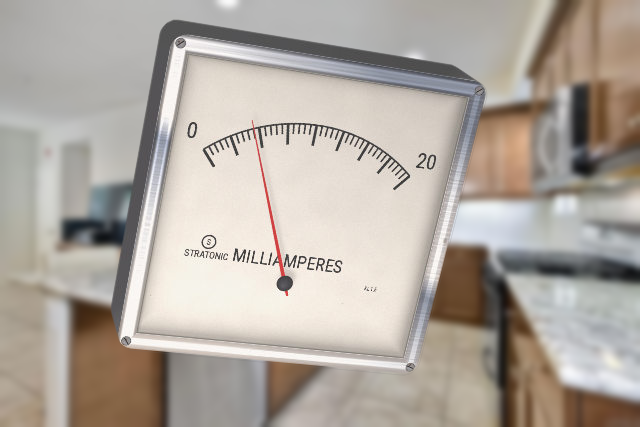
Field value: mA 4.5
